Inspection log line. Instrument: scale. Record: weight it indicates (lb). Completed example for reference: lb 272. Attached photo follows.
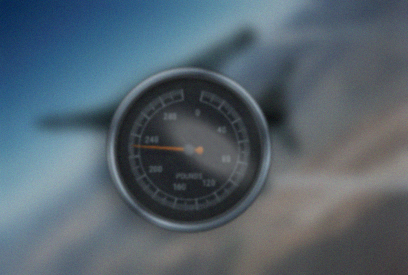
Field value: lb 230
